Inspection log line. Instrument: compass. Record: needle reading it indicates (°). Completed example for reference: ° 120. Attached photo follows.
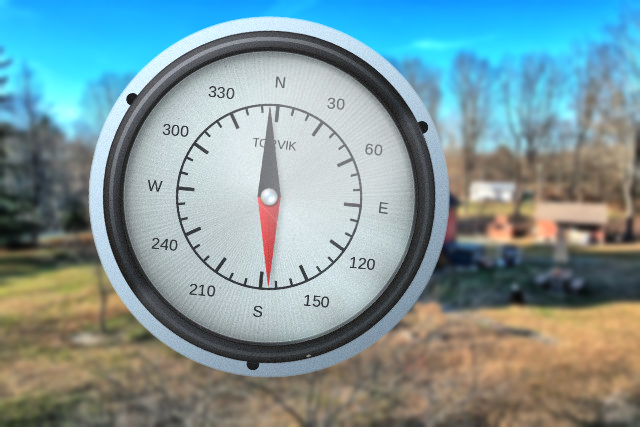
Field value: ° 175
